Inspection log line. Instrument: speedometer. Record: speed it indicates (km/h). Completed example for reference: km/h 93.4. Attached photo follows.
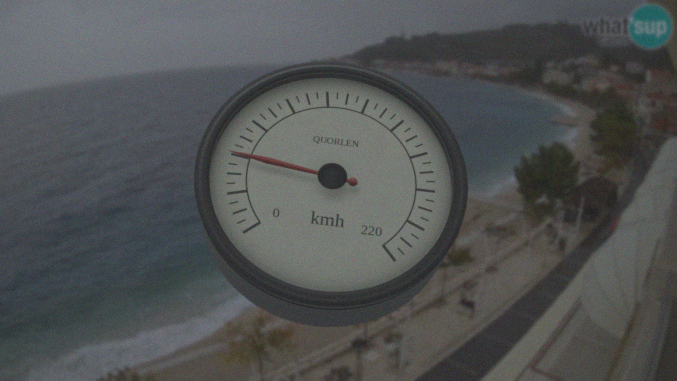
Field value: km/h 40
